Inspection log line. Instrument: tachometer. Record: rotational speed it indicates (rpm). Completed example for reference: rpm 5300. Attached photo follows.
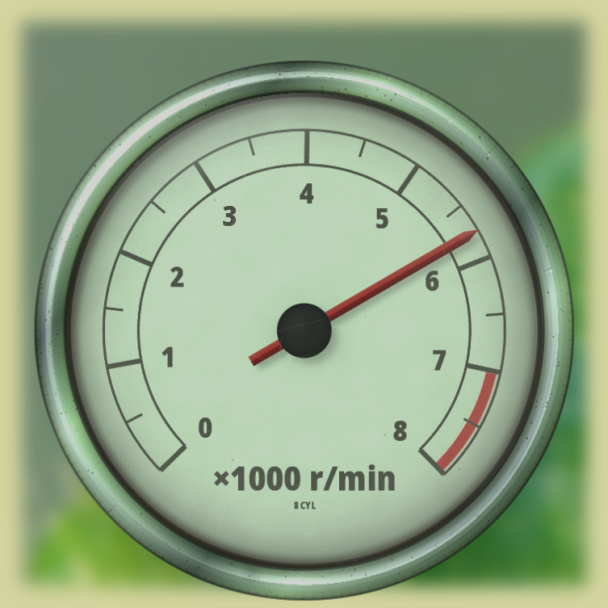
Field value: rpm 5750
